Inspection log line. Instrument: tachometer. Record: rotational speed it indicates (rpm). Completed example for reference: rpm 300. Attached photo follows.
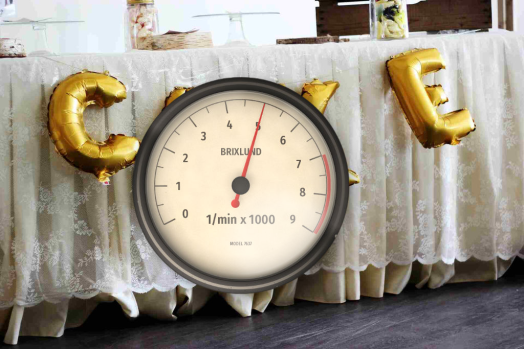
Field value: rpm 5000
